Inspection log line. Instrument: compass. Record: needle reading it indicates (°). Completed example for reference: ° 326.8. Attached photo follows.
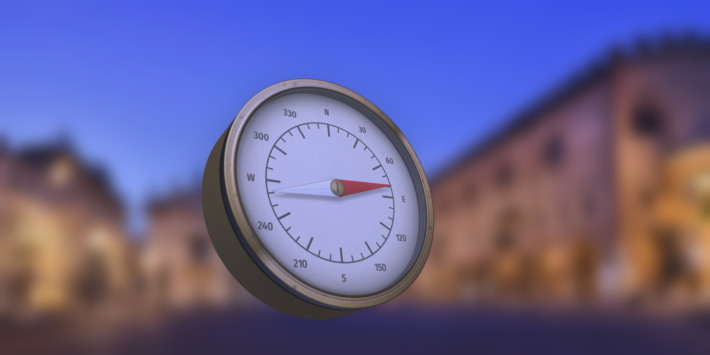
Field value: ° 80
